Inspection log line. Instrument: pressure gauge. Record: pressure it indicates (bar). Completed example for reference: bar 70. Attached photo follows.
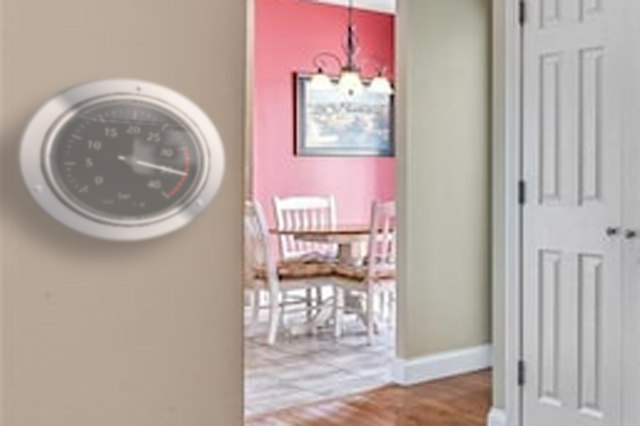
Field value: bar 35
